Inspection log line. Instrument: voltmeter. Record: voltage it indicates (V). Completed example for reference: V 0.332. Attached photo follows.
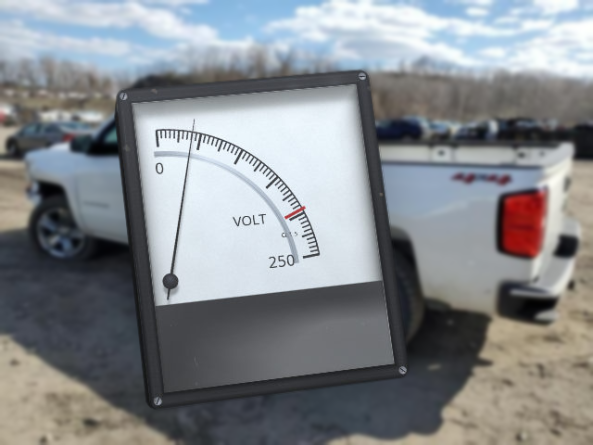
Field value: V 40
